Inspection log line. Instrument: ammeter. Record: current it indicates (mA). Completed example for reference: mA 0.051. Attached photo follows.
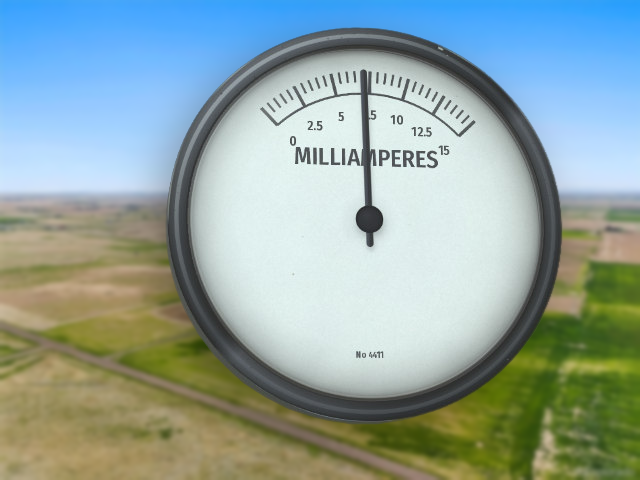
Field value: mA 7
